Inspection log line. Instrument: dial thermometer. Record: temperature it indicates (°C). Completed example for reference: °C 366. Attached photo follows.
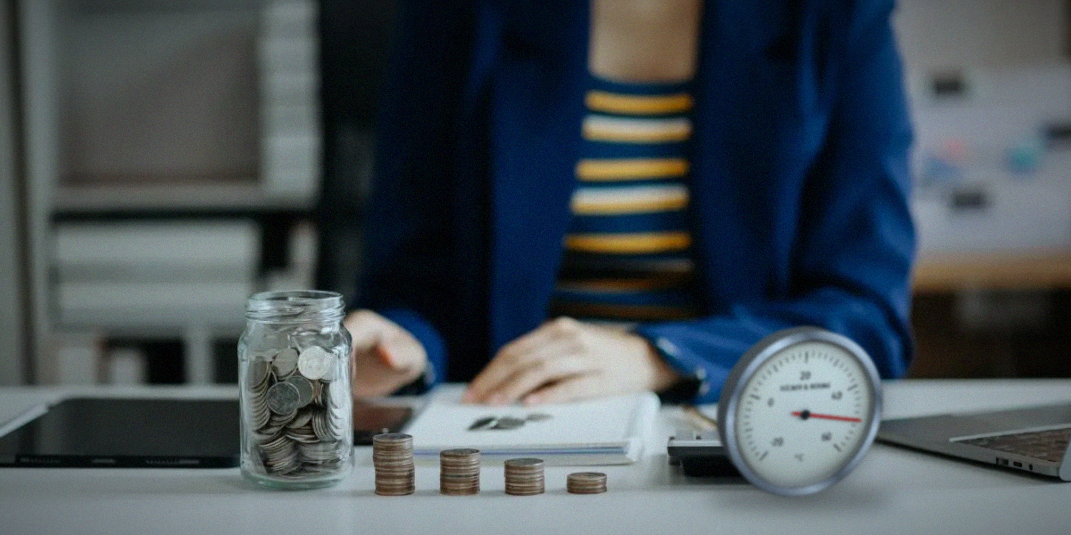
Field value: °C 50
